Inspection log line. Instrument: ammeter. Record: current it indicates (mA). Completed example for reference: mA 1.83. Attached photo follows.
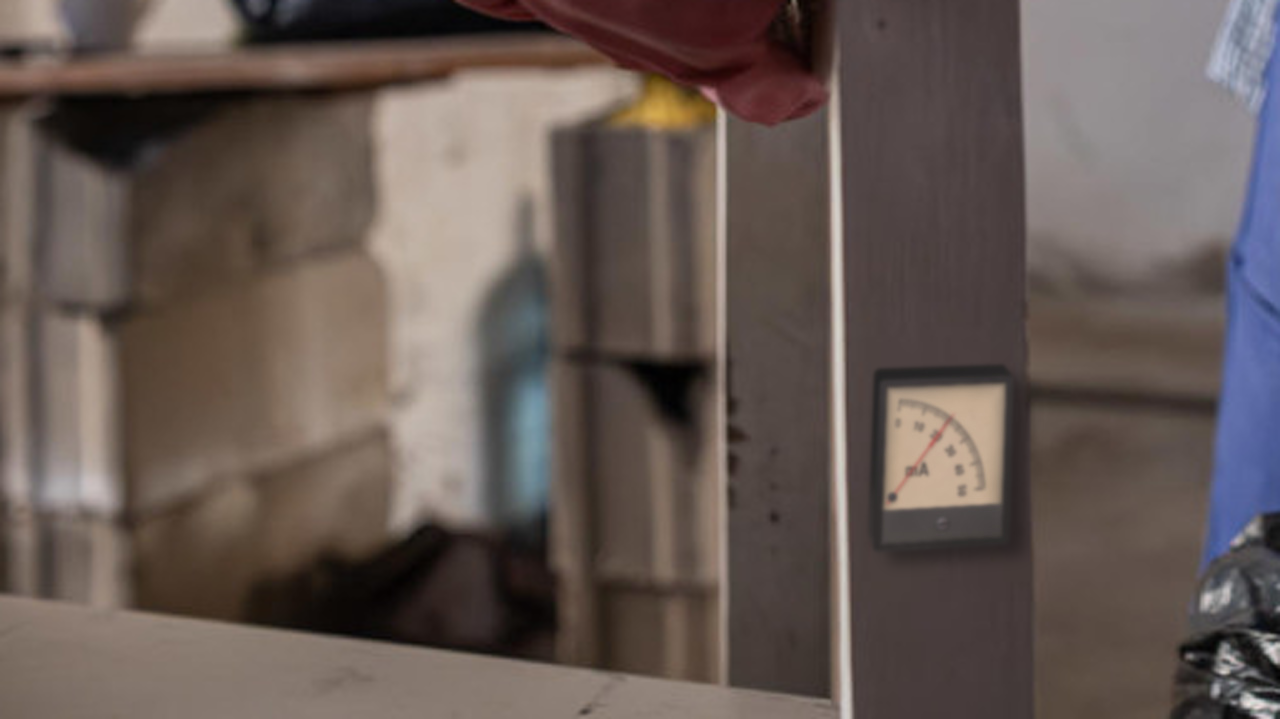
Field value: mA 20
